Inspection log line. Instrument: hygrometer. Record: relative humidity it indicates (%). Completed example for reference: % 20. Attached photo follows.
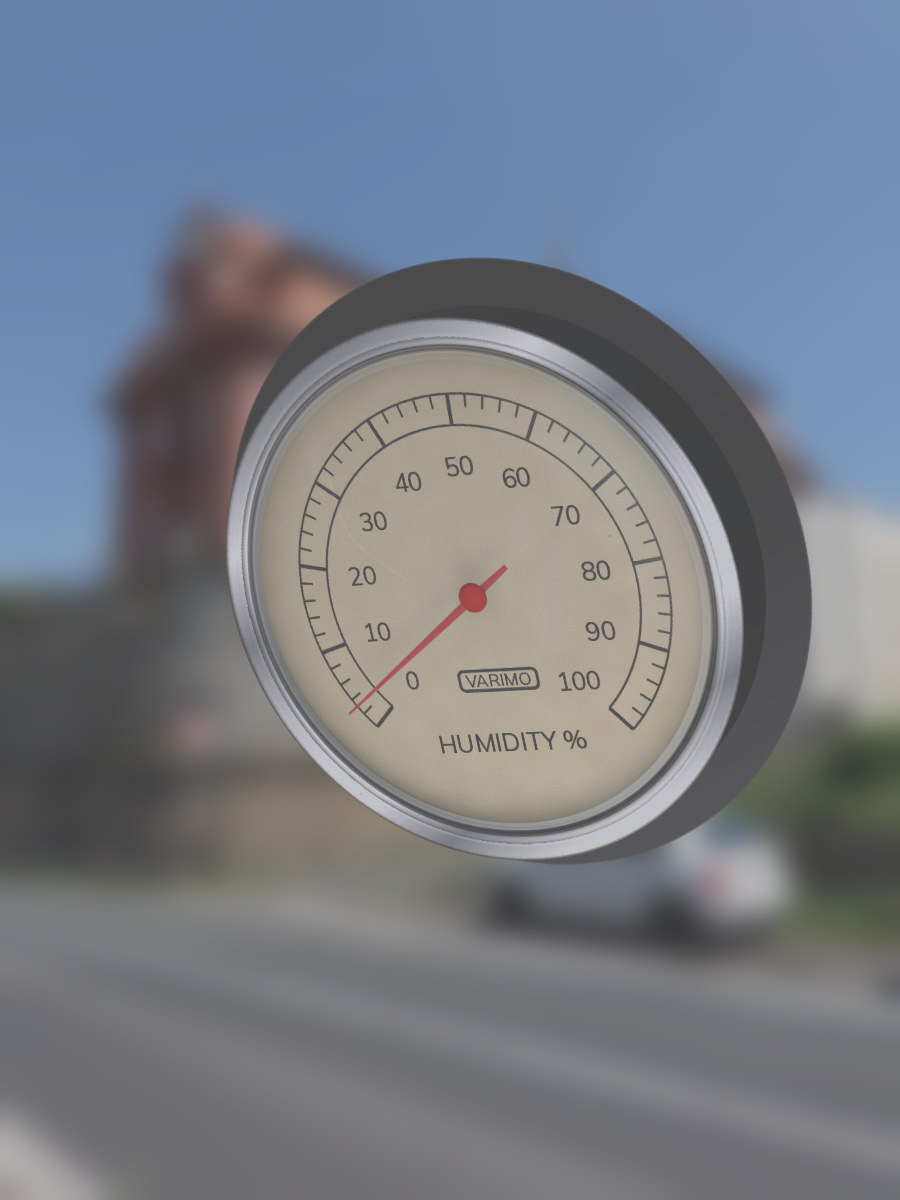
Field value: % 3
